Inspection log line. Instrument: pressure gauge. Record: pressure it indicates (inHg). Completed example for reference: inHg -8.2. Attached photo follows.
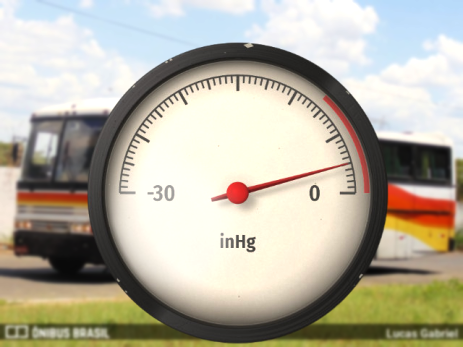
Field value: inHg -2.5
